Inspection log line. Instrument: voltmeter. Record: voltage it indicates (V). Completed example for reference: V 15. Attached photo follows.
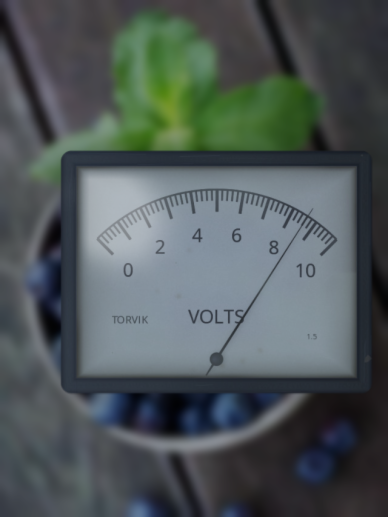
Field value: V 8.6
